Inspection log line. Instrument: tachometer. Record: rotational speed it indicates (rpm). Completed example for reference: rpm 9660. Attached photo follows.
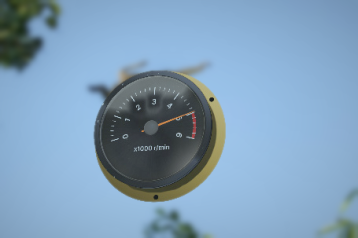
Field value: rpm 5000
